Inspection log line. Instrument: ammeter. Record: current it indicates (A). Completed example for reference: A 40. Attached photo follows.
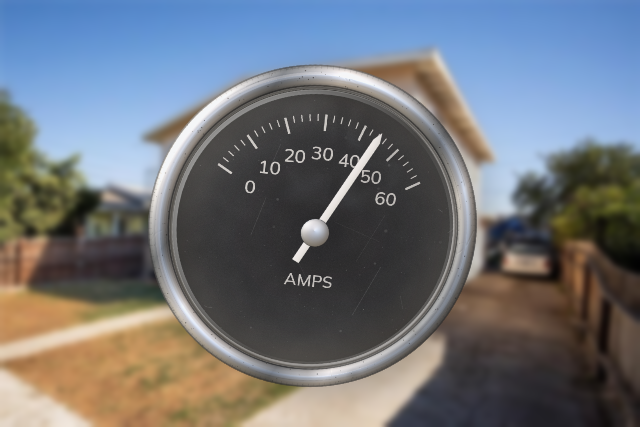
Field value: A 44
